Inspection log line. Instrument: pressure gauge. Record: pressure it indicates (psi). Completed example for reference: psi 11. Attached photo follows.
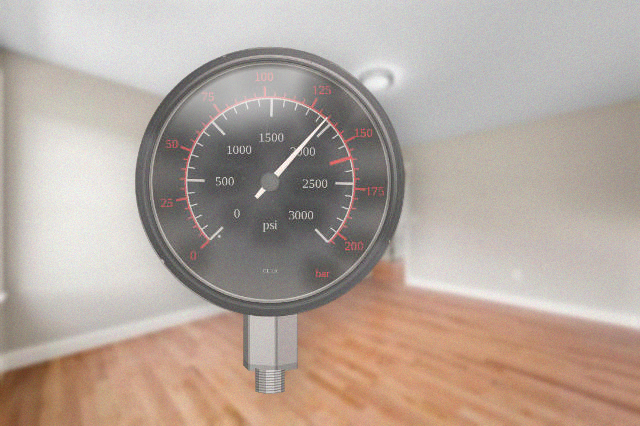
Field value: psi 1950
